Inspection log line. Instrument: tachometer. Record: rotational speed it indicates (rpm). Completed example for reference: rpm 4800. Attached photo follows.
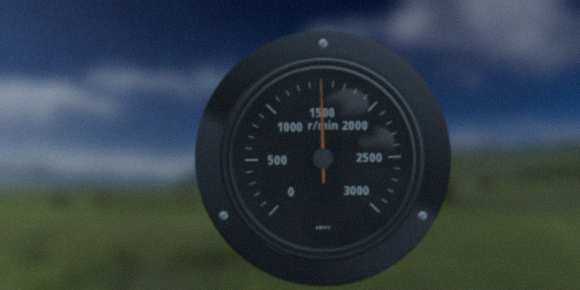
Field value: rpm 1500
